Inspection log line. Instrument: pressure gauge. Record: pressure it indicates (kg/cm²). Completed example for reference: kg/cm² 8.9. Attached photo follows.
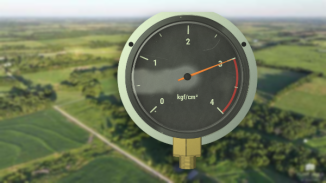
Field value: kg/cm² 3
